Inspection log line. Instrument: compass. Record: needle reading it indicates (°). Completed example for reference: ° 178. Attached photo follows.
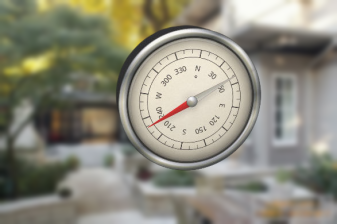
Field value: ° 230
